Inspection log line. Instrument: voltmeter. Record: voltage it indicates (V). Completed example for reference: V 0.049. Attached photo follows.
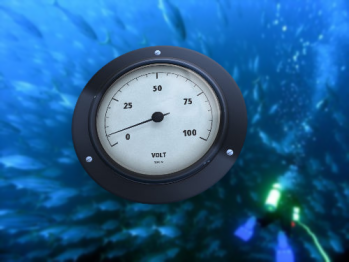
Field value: V 5
